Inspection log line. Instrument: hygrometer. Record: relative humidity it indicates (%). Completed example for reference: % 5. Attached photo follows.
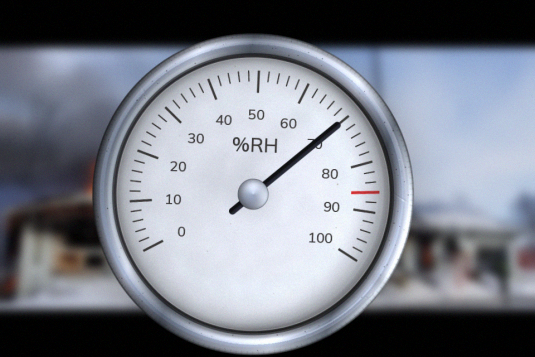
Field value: % 70
